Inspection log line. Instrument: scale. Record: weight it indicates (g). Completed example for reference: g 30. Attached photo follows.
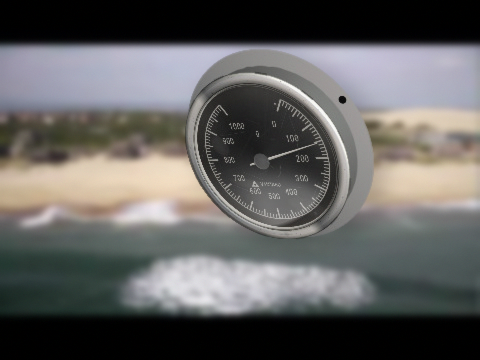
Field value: g 150
